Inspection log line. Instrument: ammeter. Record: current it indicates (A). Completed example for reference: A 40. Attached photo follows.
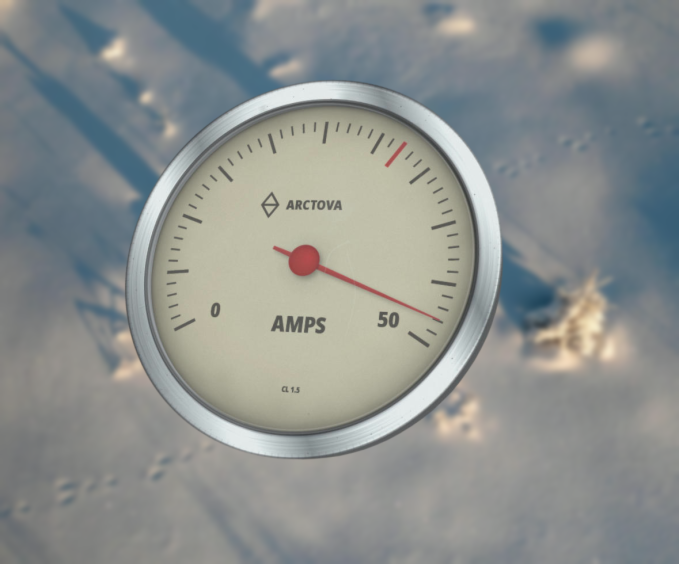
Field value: A 48
